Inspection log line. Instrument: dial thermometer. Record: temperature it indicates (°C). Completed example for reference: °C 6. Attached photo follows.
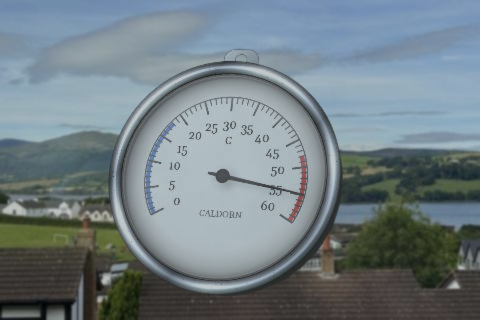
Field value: °C 55
